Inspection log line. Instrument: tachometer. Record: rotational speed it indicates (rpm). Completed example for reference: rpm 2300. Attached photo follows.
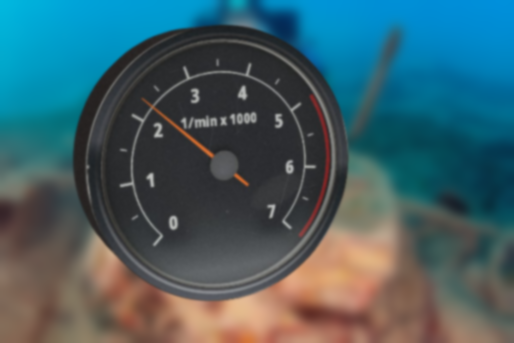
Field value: rpm 2250
